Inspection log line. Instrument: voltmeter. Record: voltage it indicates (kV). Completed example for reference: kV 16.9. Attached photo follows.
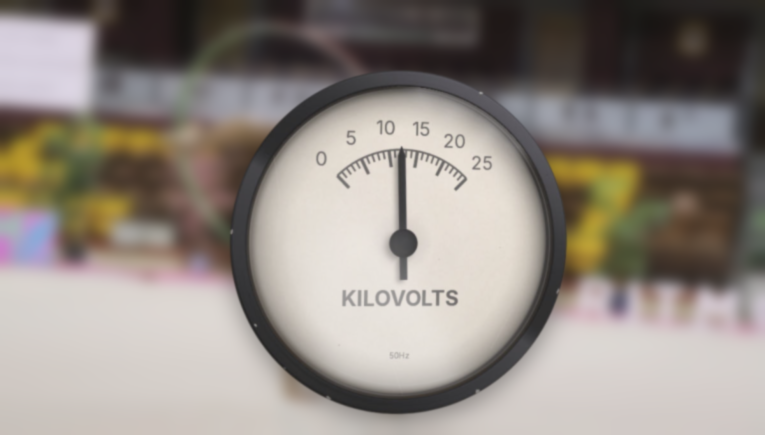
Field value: kV 12
